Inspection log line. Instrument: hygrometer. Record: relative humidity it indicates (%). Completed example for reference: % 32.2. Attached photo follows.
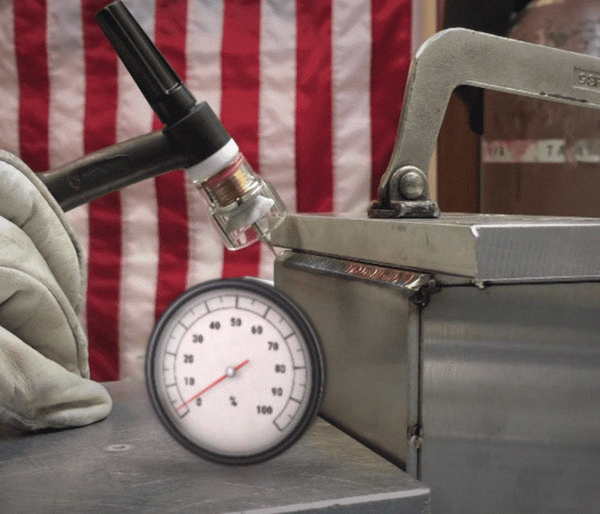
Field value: % 2.5
